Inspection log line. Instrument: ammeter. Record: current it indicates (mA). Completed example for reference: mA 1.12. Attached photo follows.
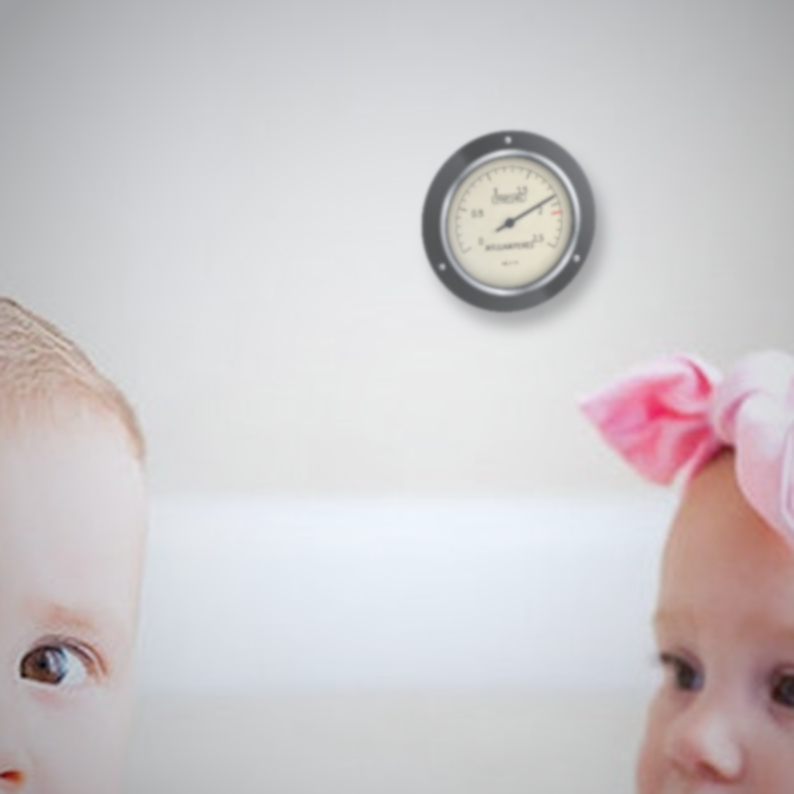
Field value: mA 1.9
